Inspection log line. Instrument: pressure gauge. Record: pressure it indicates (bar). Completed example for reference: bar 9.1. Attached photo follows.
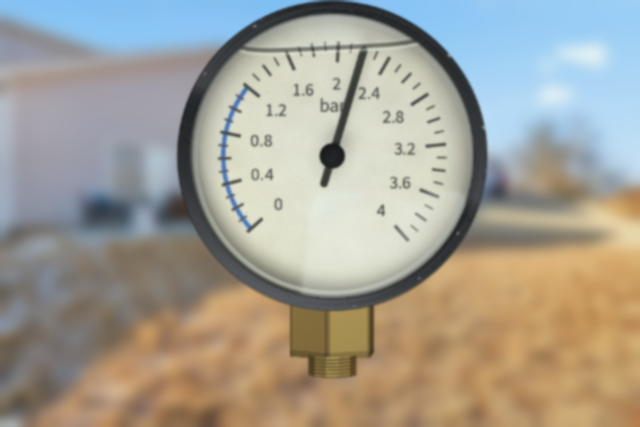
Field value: bar 2.2
